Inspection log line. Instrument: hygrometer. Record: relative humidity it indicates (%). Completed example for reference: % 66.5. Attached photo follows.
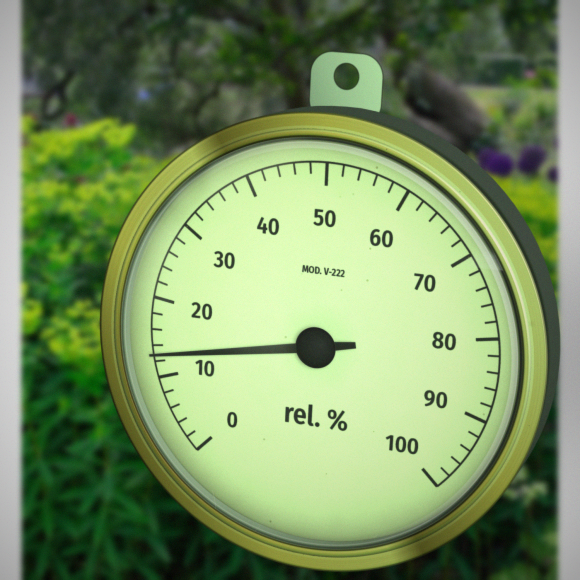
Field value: % 13
